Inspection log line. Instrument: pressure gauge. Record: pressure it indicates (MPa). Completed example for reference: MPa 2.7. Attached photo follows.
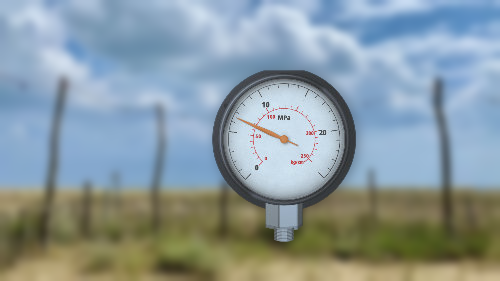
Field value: MPa 6.5
